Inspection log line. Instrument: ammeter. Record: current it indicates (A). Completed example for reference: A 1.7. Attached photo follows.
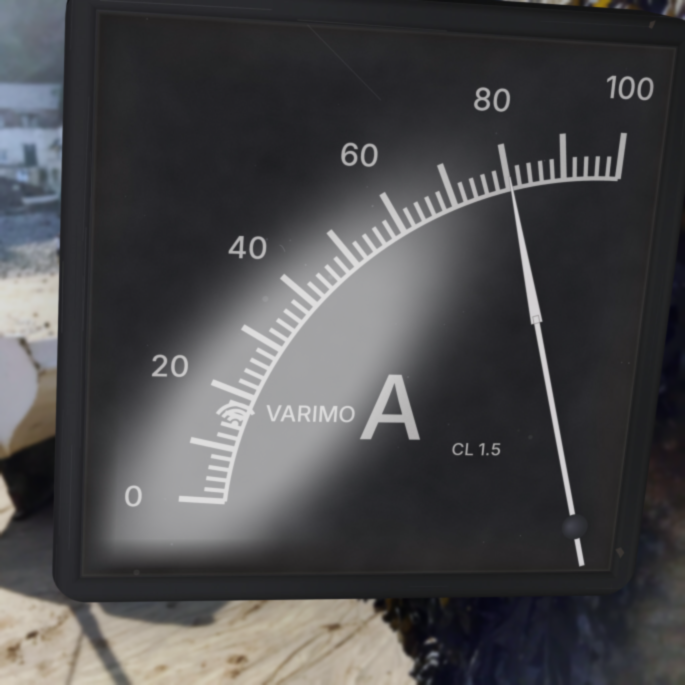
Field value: A 80
